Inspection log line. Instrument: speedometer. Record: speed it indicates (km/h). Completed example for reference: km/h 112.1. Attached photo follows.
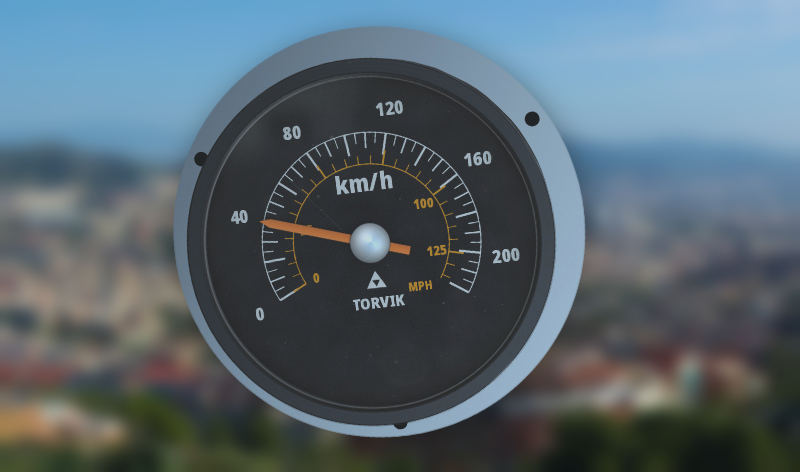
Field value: km/h 40
